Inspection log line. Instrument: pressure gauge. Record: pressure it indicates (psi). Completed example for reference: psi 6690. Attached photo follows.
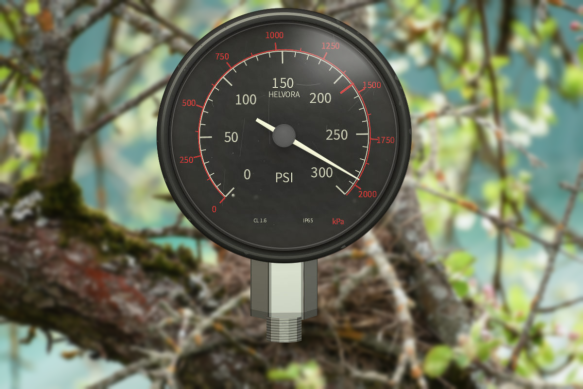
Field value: psi 285
